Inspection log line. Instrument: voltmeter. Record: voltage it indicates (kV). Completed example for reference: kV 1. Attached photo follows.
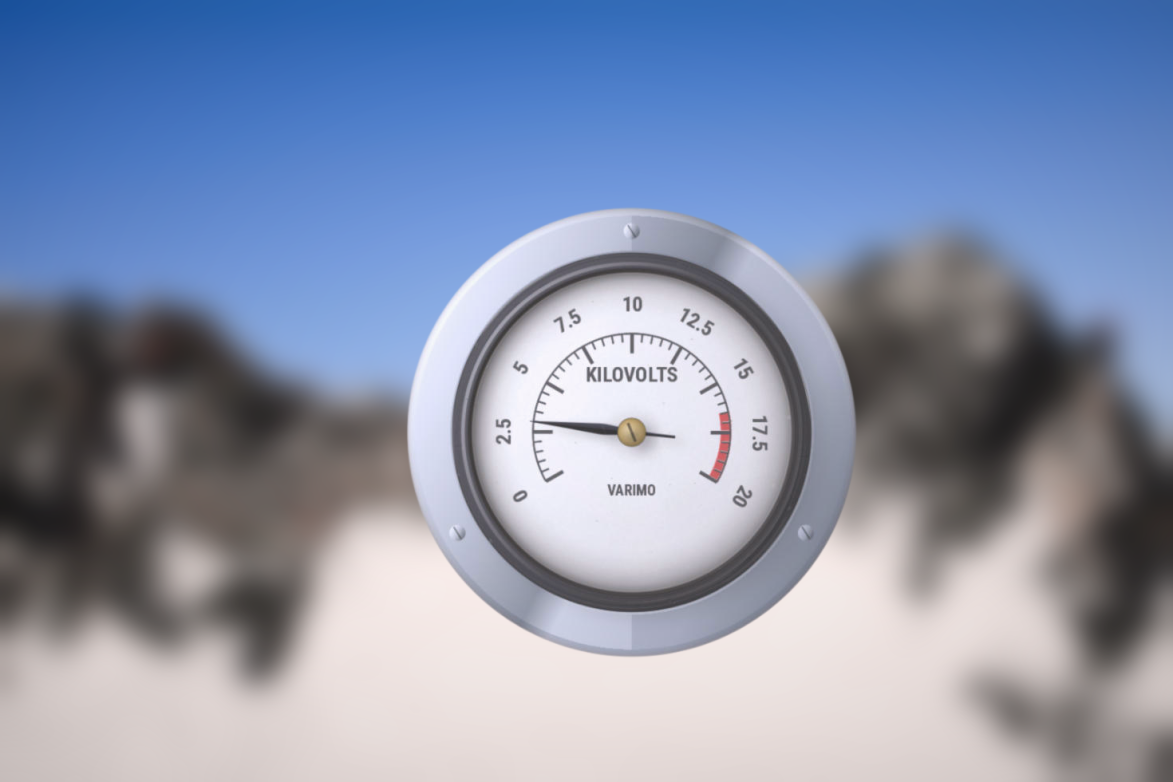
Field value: kV 3
